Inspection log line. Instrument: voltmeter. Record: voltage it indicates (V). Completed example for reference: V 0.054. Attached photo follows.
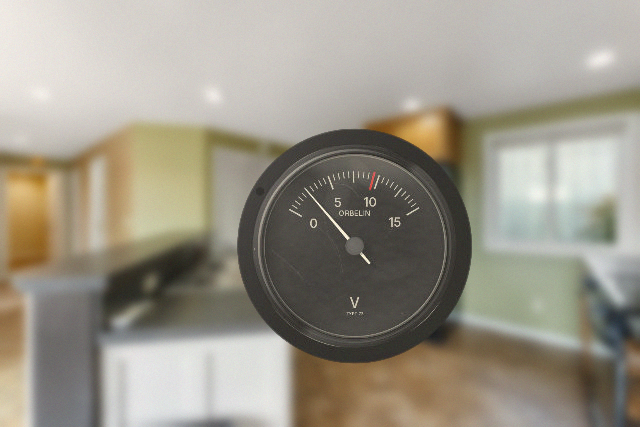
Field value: V 2.5
